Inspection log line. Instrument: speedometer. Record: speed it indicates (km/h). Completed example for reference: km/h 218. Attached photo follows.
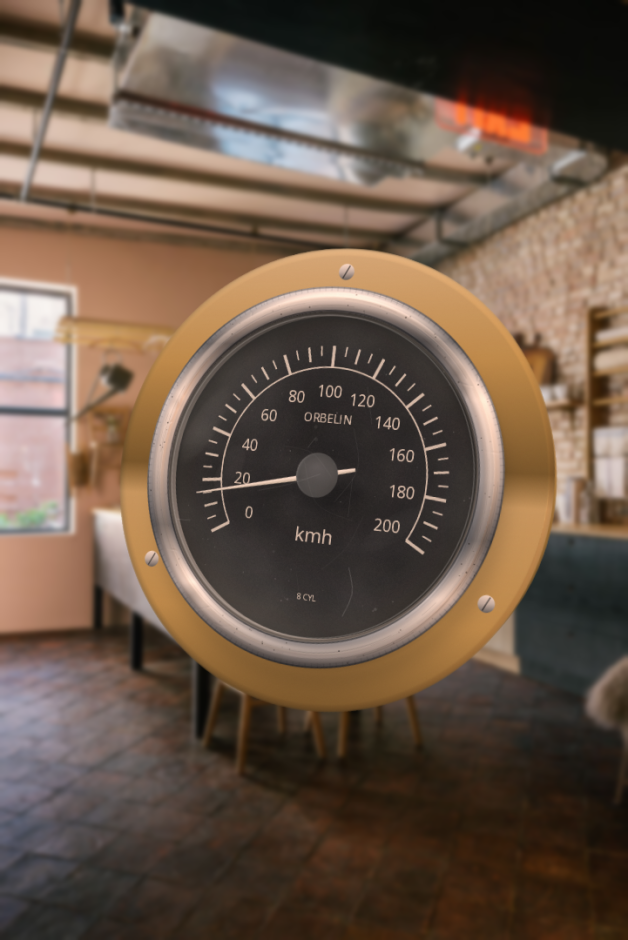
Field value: km/h 15
